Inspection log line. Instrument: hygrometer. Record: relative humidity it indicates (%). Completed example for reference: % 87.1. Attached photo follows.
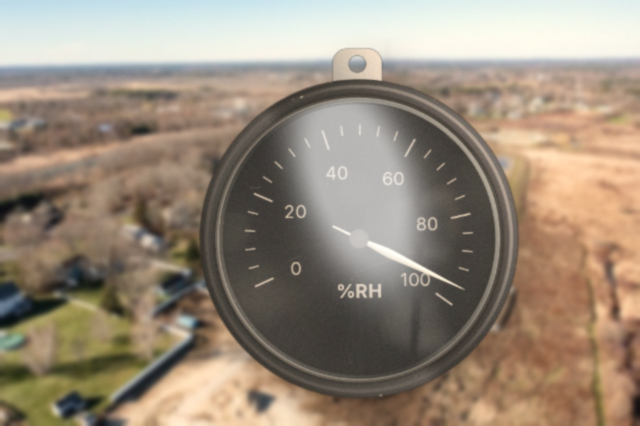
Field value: % 96
